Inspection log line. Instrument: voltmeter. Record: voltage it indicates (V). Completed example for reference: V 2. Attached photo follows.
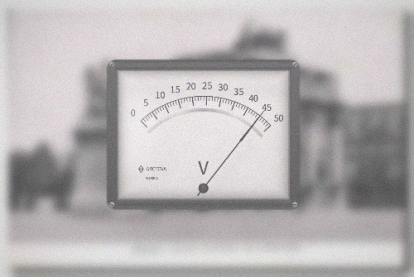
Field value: V 45
